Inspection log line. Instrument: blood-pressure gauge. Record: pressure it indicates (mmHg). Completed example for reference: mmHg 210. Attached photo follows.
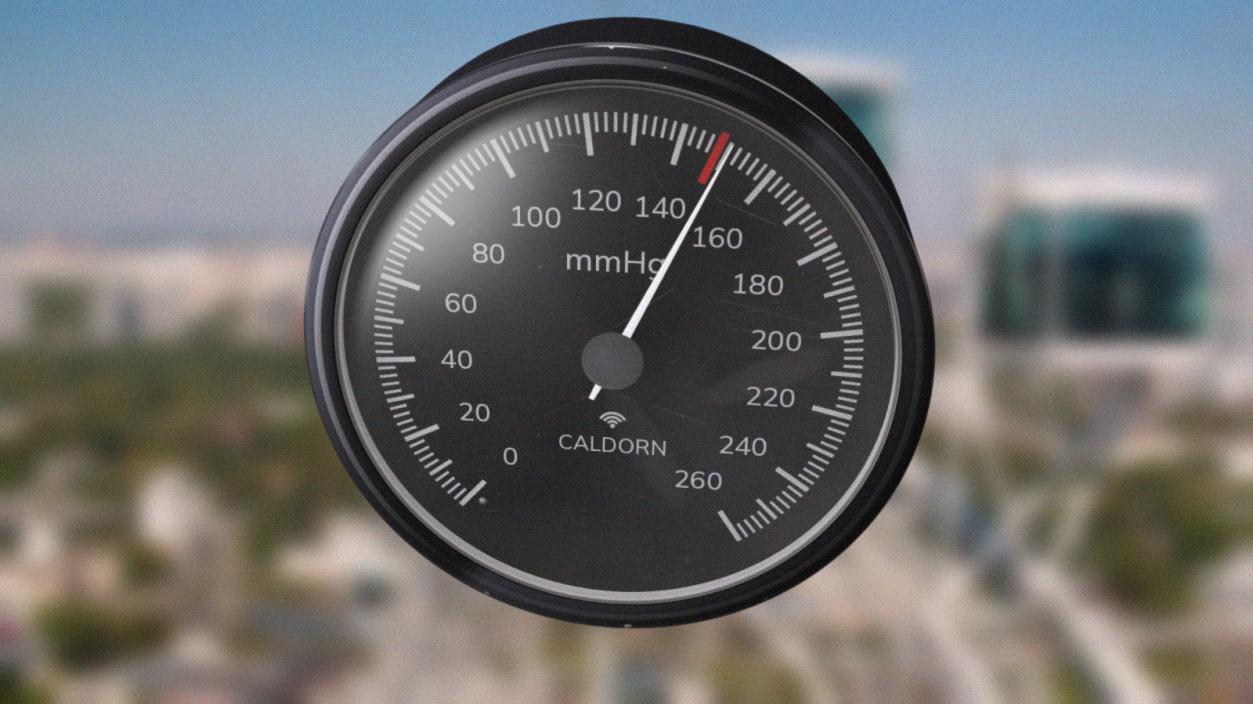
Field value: mmHg 150
